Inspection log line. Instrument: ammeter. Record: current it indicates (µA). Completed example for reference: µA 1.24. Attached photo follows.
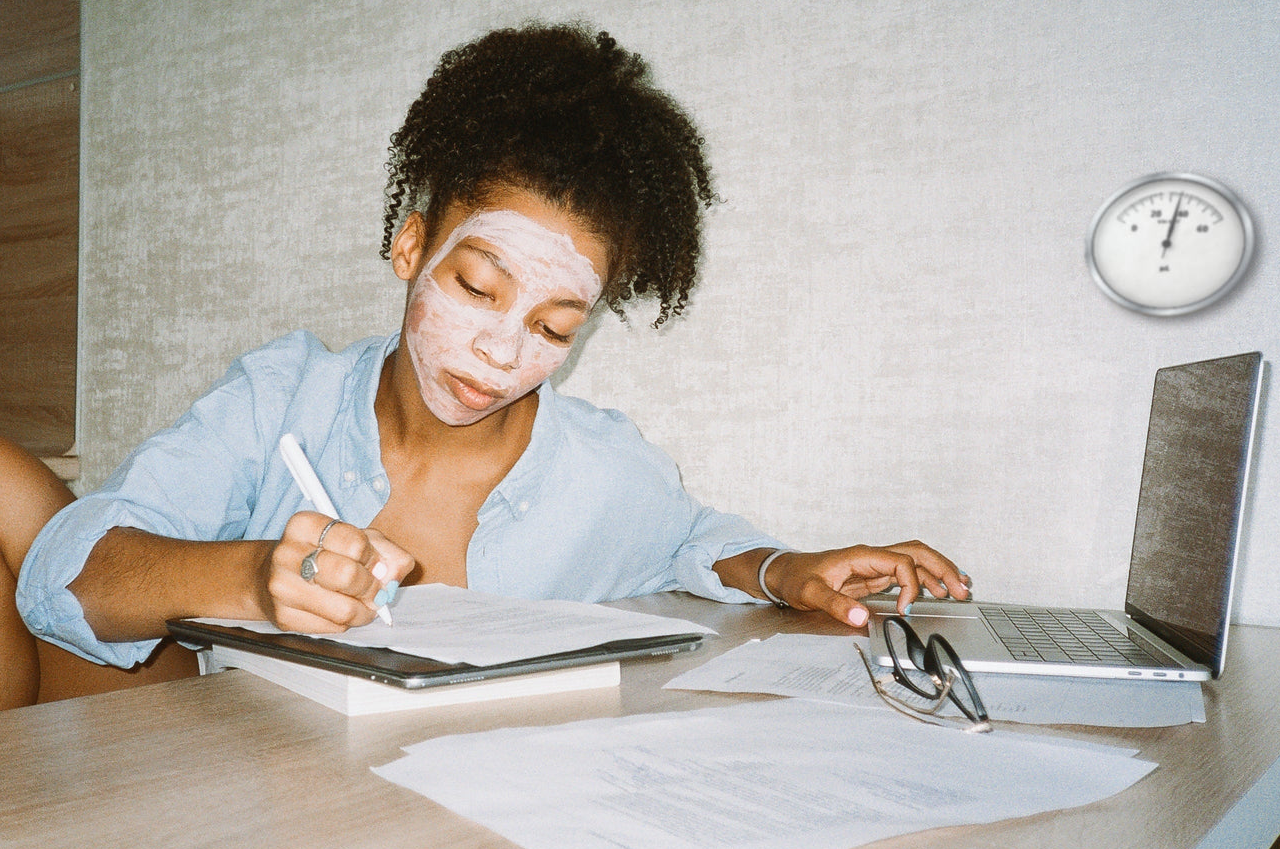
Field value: µA 35
